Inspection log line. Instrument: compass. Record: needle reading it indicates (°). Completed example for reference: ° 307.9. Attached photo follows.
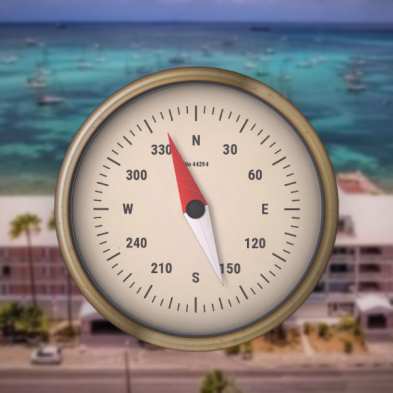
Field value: ° 340
